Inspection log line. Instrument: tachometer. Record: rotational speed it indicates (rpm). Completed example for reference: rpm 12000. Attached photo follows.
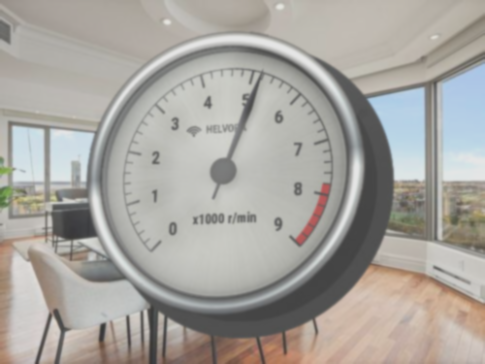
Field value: rpm 5200
